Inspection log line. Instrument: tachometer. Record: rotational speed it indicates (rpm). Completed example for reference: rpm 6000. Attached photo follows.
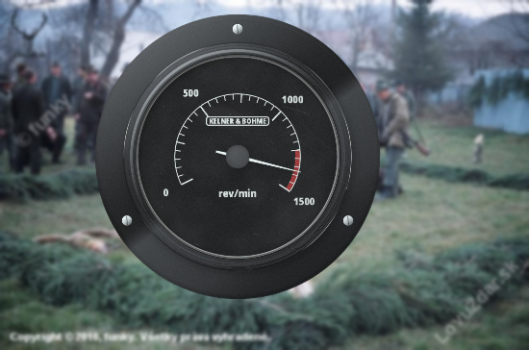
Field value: rpm 1375
